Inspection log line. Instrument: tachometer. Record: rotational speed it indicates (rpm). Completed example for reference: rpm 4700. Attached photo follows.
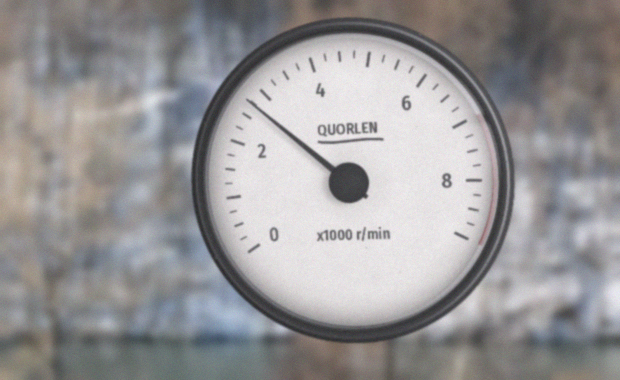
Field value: rpm 2750
